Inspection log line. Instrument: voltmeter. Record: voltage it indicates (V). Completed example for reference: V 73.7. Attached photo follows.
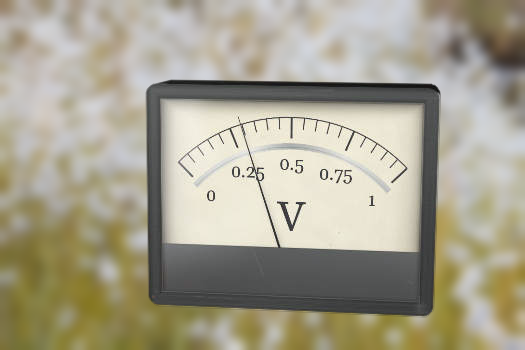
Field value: V 0.3
